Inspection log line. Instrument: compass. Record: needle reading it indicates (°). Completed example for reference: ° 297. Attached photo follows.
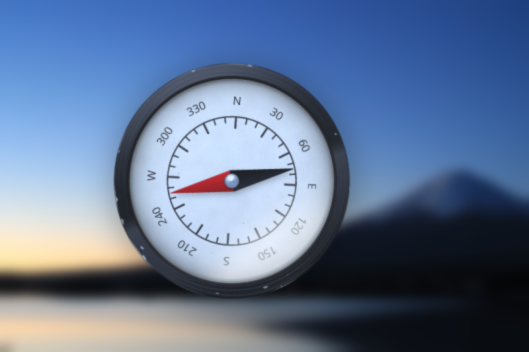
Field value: ° 255
